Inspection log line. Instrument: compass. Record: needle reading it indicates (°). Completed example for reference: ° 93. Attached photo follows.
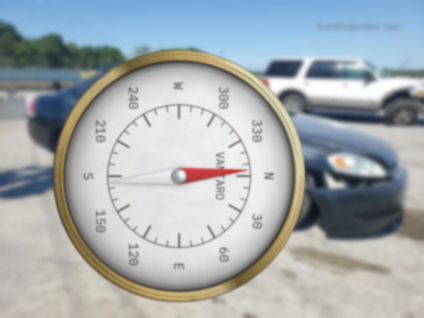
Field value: ° 355
